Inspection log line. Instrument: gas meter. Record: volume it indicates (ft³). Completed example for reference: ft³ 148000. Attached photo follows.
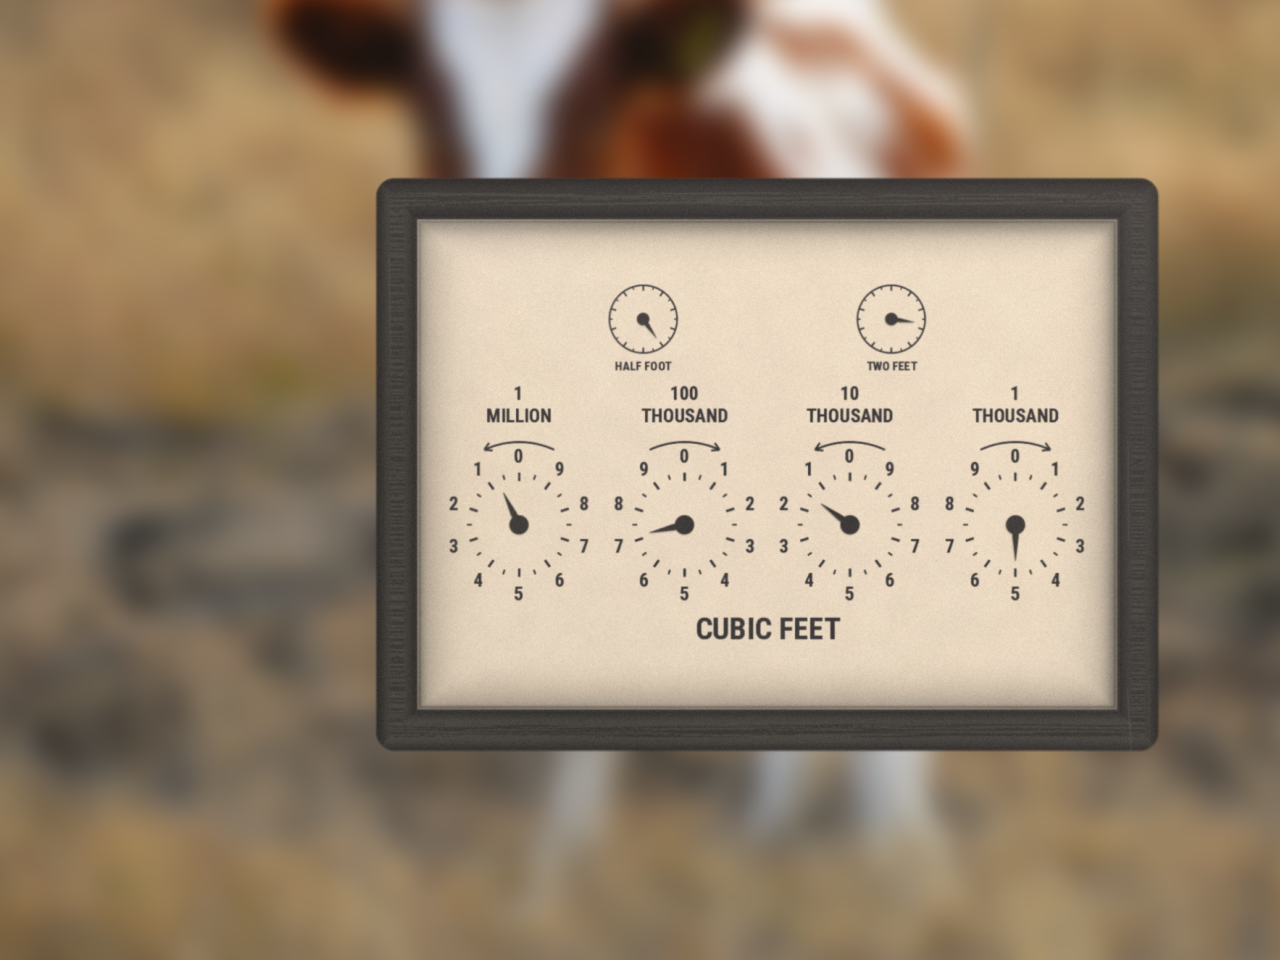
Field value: ft³ 71500
